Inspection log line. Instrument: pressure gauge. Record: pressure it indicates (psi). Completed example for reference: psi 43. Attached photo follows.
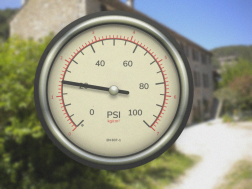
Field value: psi 20
